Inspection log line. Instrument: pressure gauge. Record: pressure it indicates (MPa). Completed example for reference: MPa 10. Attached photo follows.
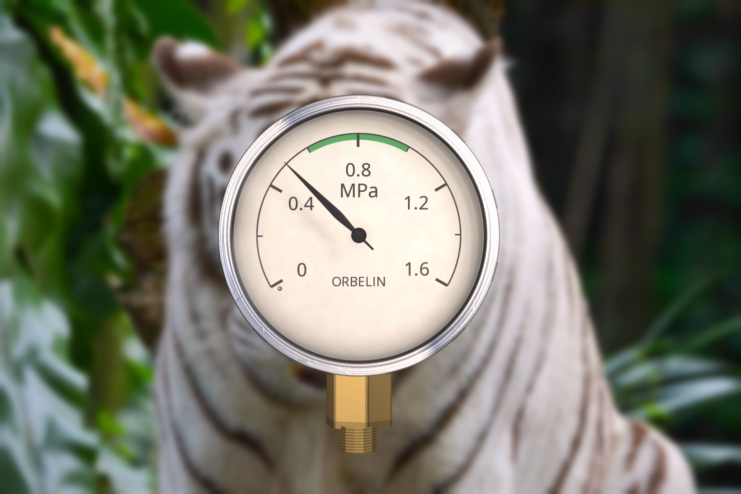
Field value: MPa 0.5
